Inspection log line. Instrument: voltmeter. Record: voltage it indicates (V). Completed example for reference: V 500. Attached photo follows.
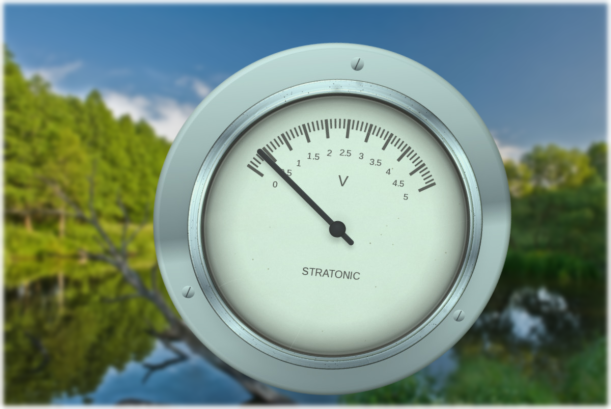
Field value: V 0.4
